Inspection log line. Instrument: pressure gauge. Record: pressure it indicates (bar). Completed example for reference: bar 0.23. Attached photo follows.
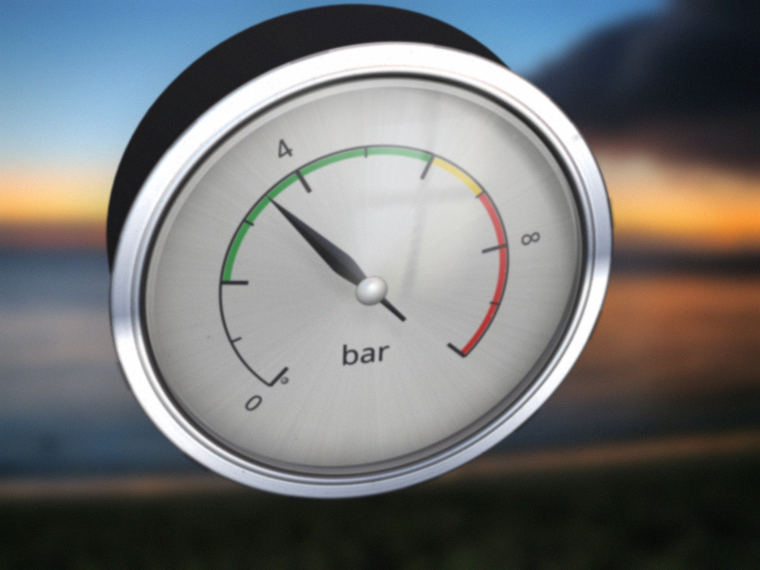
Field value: bar 3.5
